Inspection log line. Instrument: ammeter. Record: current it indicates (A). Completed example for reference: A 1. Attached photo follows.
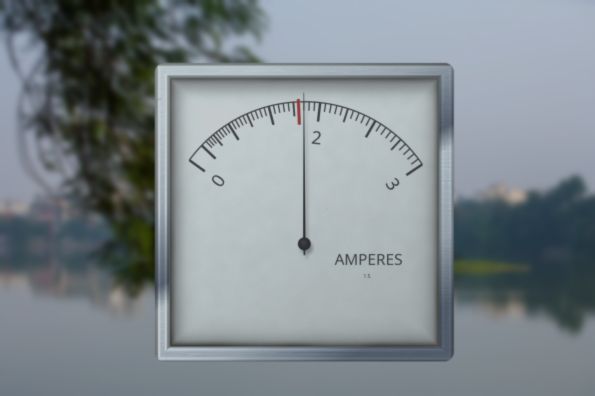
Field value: A 1.85
